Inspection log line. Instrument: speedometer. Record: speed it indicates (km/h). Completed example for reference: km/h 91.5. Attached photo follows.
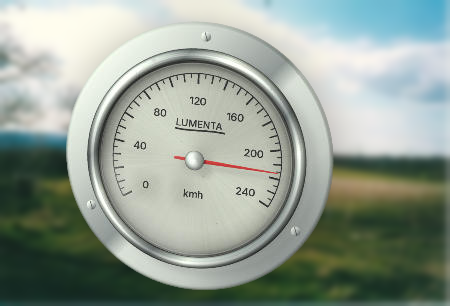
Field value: km/h 215
